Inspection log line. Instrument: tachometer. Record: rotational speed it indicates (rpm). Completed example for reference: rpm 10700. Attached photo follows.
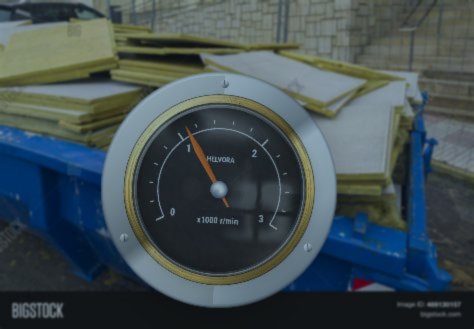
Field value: rpm 1100
